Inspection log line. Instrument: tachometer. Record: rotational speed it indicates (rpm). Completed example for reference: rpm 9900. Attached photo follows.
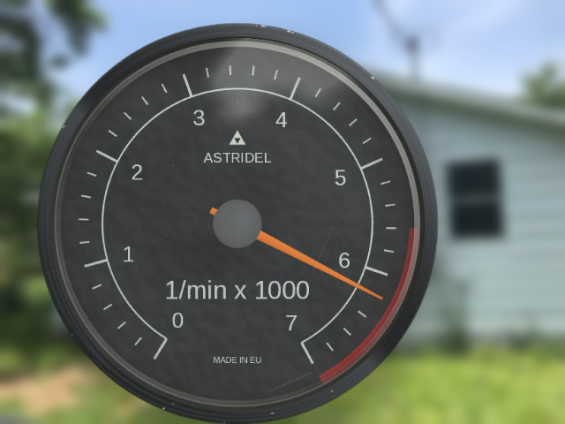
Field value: rpm 6200
